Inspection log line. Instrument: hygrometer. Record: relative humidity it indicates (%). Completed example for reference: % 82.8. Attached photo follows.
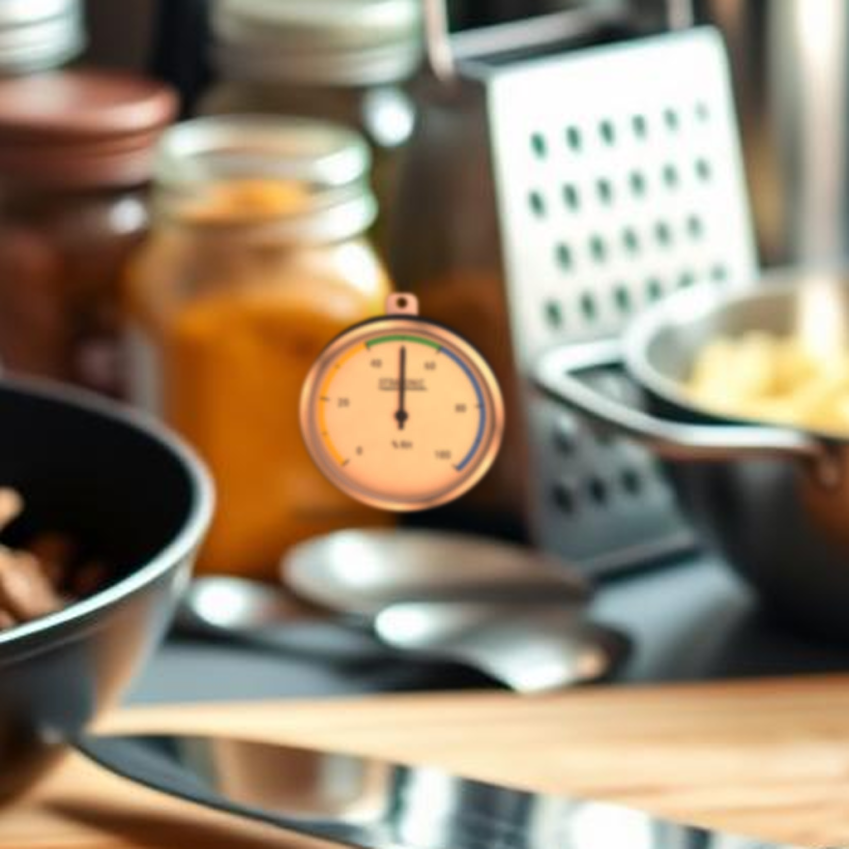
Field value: % 50
